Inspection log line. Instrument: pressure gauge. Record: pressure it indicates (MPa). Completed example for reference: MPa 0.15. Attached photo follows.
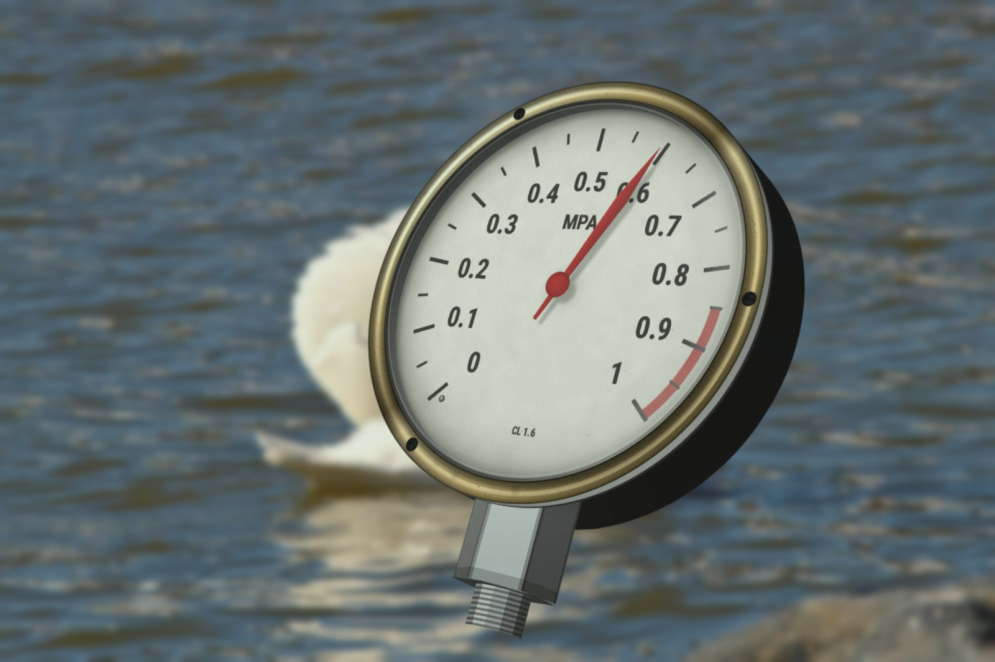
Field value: MPa 0.6
